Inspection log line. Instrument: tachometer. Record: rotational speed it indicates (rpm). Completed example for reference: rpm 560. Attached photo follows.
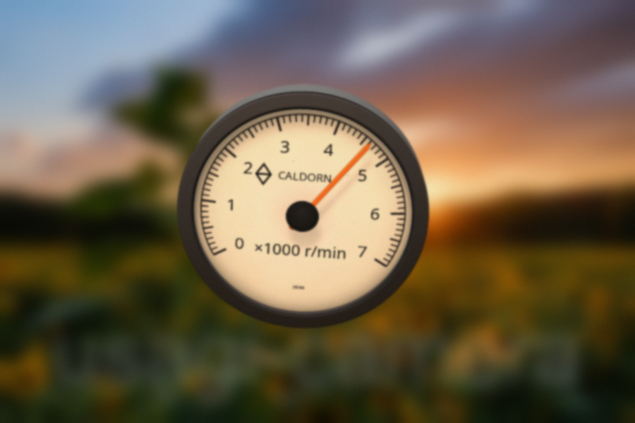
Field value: rpm 4600
